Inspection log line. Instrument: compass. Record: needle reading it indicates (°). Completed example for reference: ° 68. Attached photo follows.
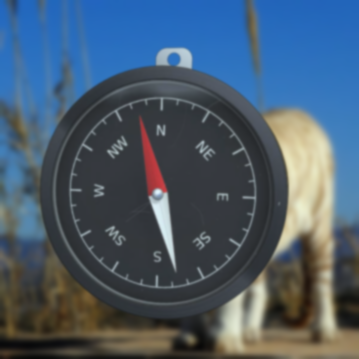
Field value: ° 345
